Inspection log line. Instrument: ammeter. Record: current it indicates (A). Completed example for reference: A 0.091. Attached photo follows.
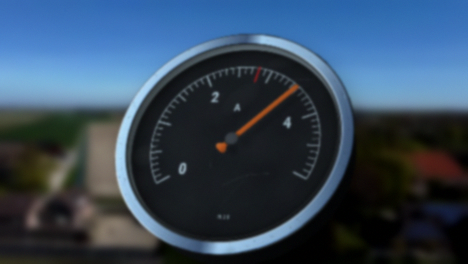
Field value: A 3.5
